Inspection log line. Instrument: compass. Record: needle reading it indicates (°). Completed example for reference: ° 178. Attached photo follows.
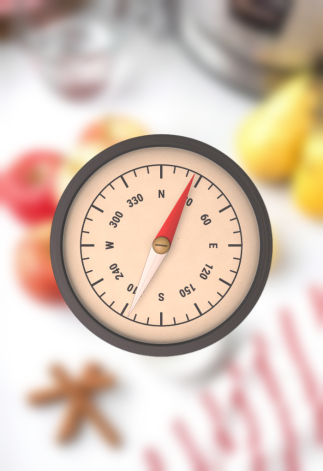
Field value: ° 25
